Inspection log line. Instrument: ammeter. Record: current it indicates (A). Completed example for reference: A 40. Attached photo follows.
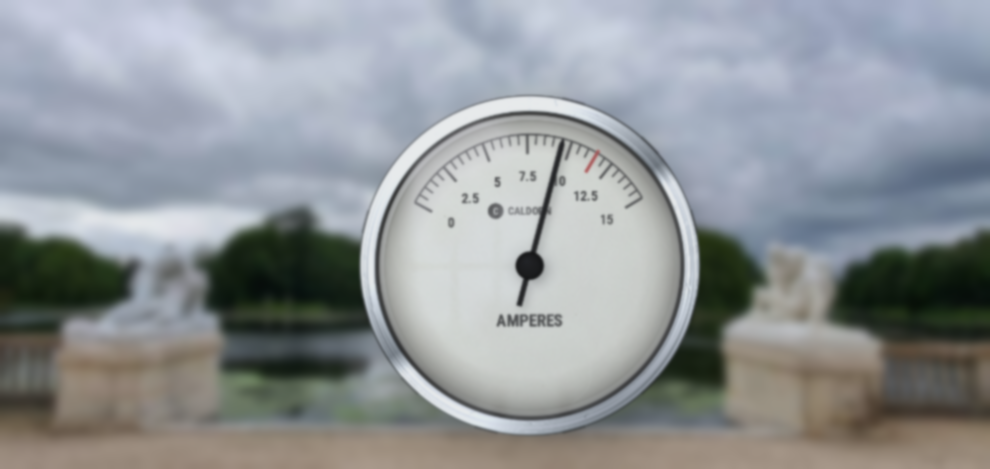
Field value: A 9.5
